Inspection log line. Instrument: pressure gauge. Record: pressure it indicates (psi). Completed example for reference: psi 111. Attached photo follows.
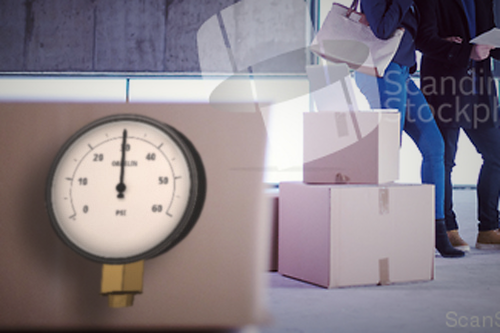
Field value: psi 30
